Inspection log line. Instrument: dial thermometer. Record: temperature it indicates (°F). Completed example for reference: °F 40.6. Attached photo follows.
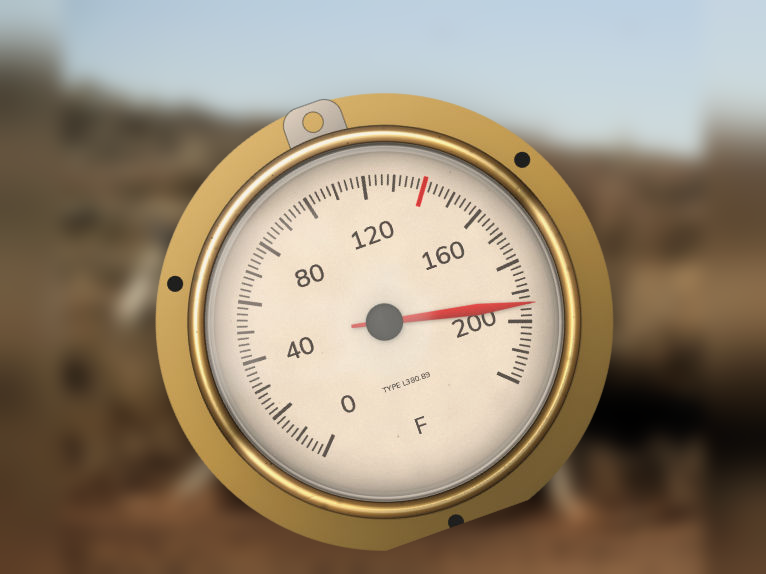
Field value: °F 194
